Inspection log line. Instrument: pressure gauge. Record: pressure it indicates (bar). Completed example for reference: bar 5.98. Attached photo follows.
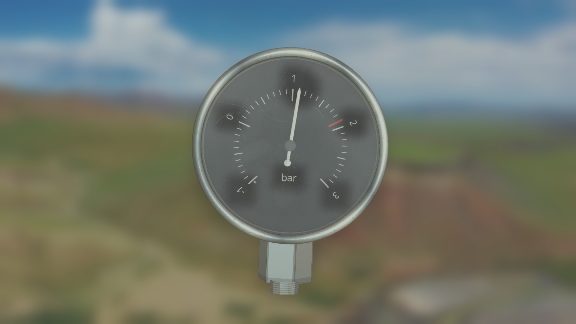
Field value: bar 1.1
